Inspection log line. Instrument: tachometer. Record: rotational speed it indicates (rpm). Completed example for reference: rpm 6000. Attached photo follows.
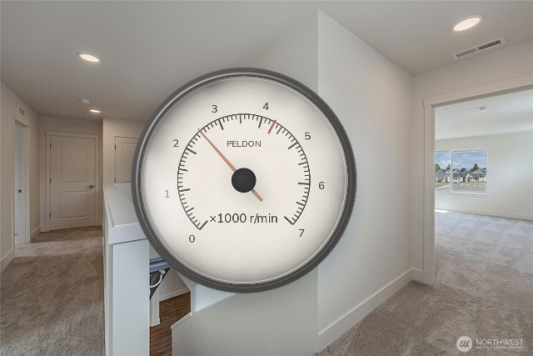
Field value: rpm 2500
